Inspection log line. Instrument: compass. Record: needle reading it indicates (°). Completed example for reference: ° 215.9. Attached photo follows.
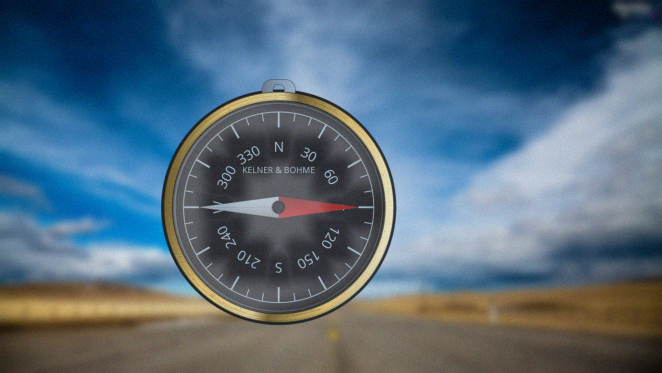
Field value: ° 90
